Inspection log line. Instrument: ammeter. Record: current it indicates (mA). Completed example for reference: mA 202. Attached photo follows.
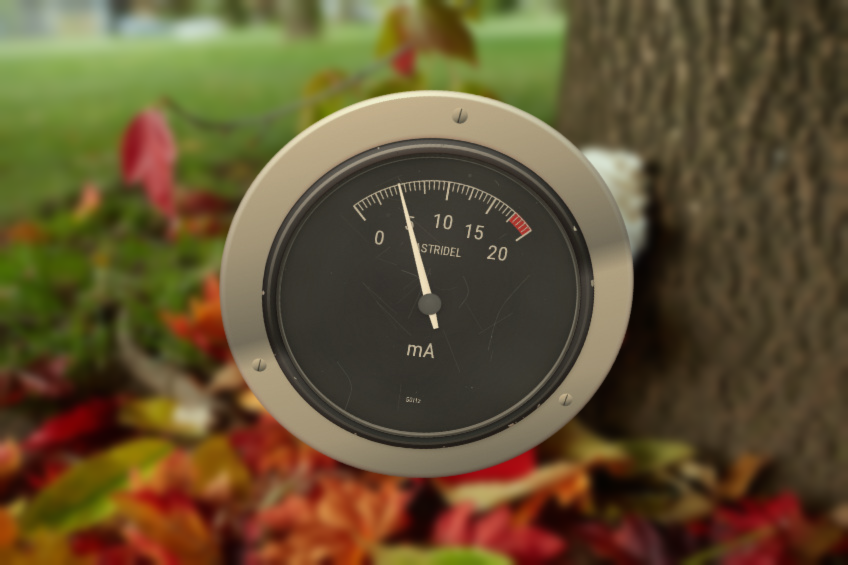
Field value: mA 5
